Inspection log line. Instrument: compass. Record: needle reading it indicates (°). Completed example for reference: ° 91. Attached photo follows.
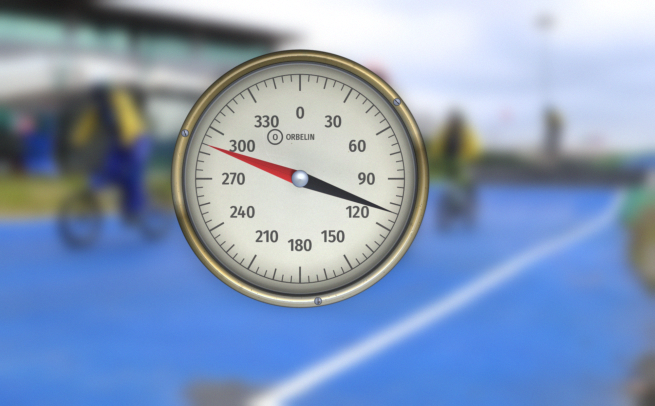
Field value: ° 290
